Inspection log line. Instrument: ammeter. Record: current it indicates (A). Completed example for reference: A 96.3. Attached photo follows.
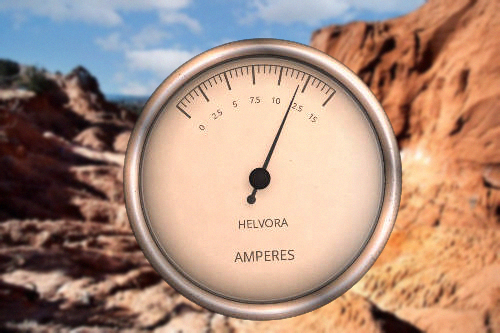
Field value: A 12
